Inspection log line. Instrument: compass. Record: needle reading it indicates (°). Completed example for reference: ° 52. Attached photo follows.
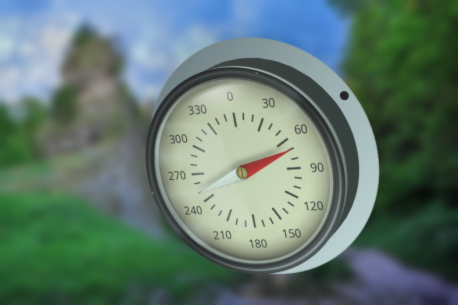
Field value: ° 70
